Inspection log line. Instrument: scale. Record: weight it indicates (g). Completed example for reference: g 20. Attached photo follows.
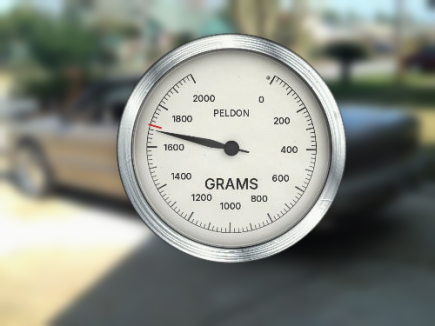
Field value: g 1680
